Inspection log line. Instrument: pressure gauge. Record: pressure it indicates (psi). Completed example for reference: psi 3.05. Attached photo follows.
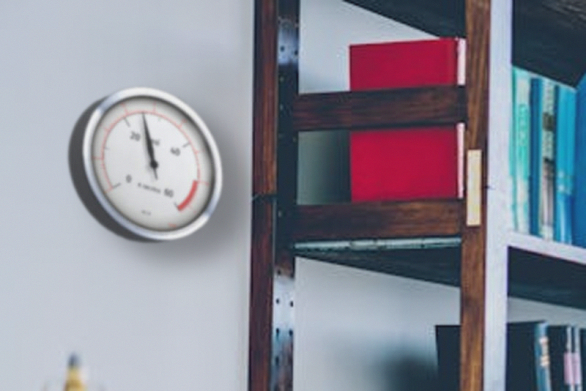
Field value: psi 25
